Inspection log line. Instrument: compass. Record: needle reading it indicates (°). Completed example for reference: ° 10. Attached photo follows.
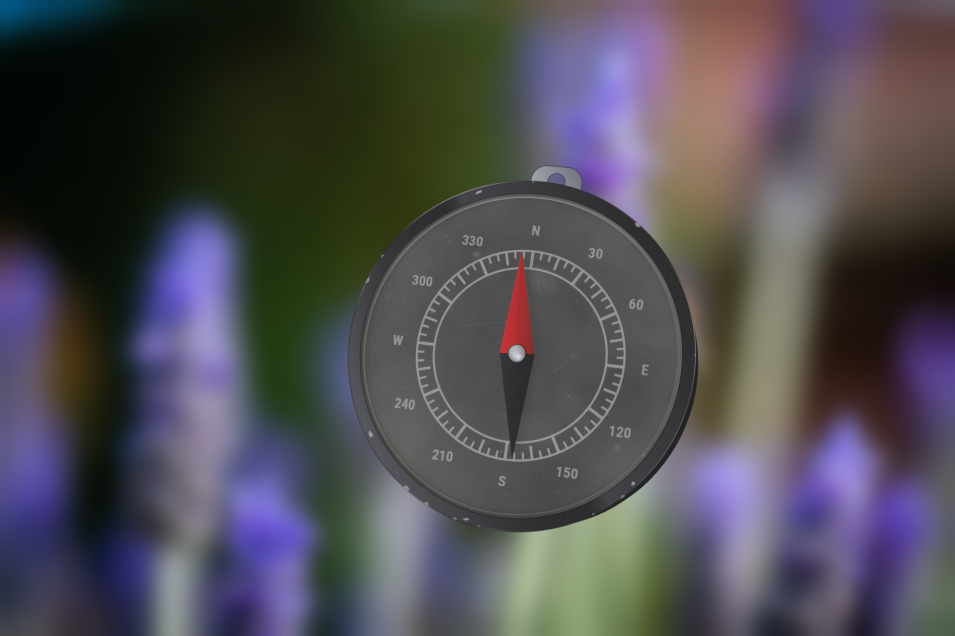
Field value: ° 355
